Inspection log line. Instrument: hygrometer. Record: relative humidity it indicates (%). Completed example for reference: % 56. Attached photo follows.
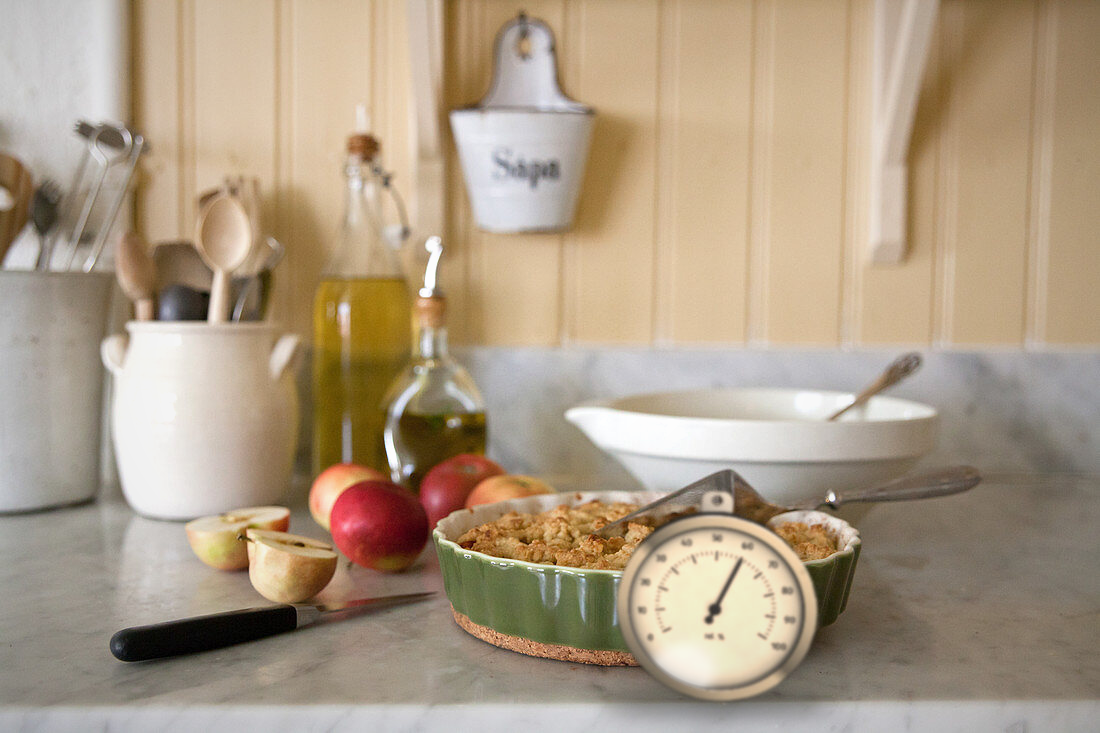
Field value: % 60
